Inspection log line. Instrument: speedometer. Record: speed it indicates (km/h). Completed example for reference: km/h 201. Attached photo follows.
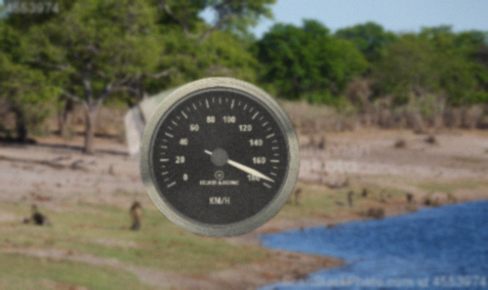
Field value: km/h 175
